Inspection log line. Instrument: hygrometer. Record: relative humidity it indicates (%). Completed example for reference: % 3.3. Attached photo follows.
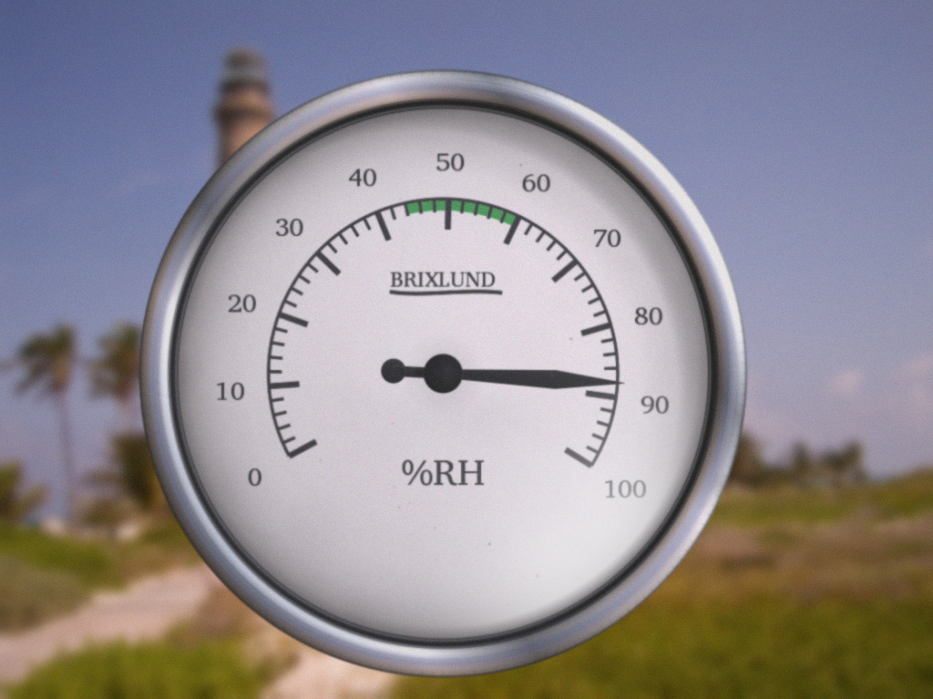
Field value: % 88
